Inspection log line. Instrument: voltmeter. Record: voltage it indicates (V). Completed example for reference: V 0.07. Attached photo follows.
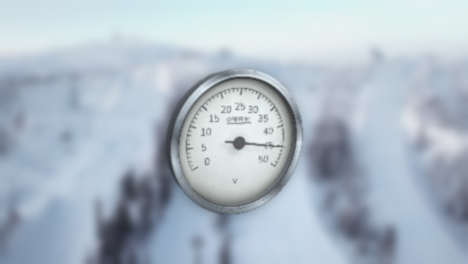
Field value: V 45
